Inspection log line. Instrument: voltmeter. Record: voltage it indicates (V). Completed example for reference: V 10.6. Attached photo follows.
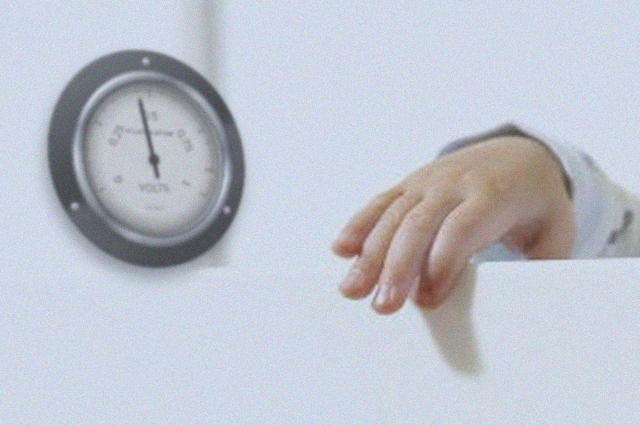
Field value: V 0.45
